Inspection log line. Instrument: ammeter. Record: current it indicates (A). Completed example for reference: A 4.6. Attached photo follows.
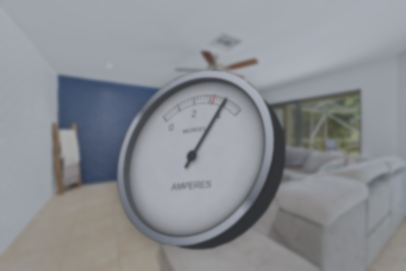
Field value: A 4
